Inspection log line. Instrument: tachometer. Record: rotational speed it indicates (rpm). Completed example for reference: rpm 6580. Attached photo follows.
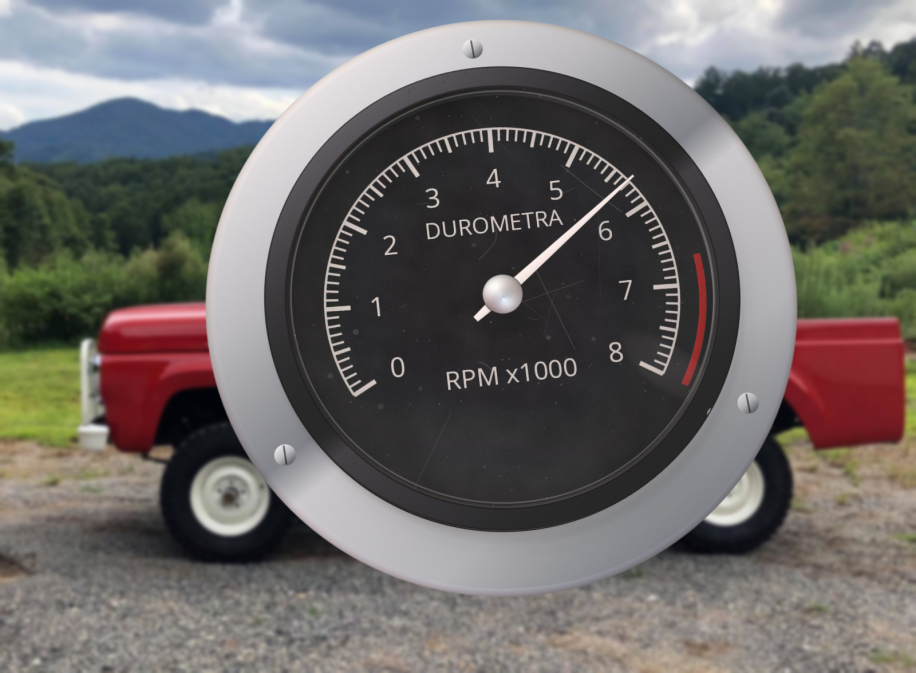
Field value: rpm 5700
